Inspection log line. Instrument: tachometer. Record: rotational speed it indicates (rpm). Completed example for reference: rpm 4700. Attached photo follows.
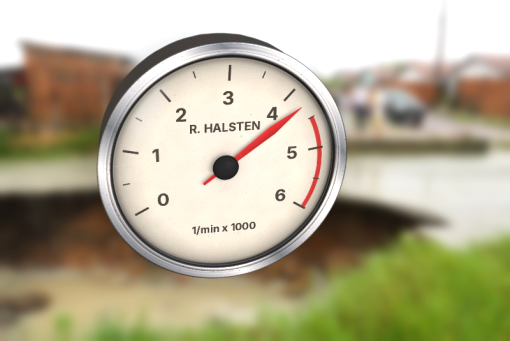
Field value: rpm 4250
